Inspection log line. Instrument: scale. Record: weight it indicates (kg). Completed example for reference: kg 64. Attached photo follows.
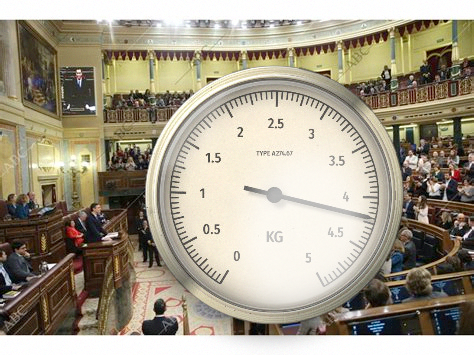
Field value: kg 4.2
